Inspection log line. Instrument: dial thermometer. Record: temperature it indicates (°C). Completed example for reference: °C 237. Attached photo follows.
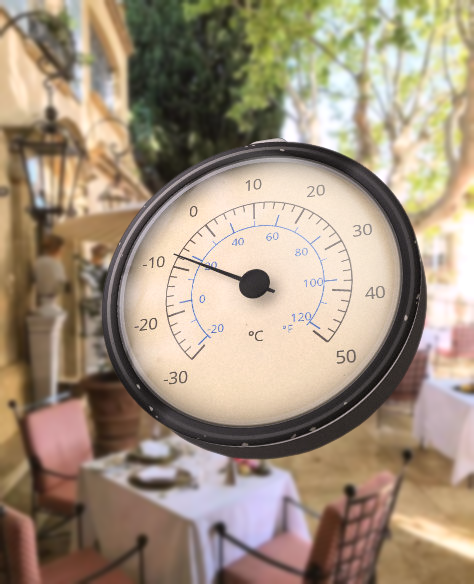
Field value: °C -8
